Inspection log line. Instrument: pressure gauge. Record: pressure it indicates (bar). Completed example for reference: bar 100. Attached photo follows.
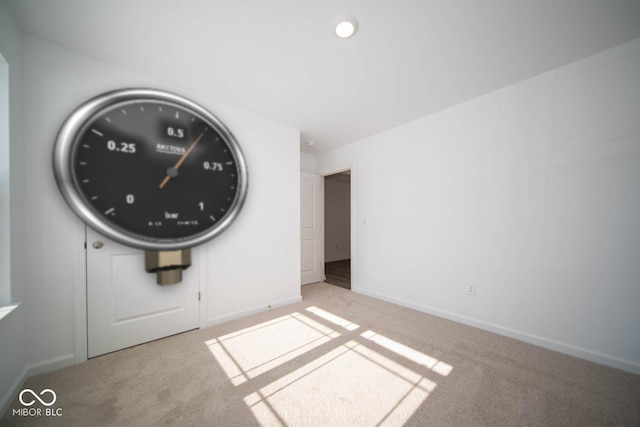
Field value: bar 0.6
